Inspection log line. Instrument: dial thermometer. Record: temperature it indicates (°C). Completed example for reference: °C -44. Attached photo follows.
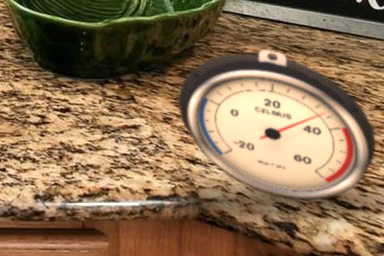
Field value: °C 34
